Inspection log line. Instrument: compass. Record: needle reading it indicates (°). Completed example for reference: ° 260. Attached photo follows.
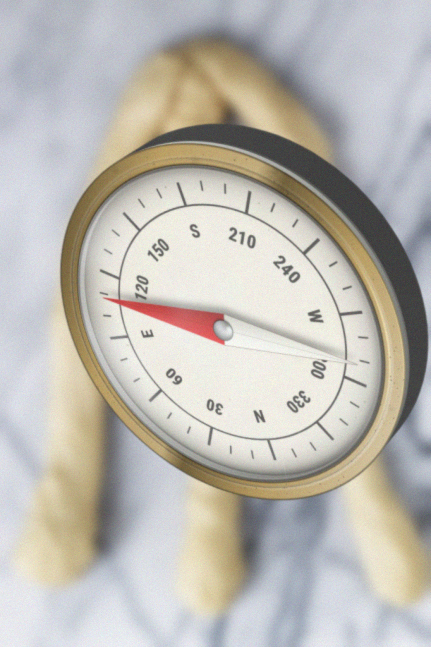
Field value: ° 110
